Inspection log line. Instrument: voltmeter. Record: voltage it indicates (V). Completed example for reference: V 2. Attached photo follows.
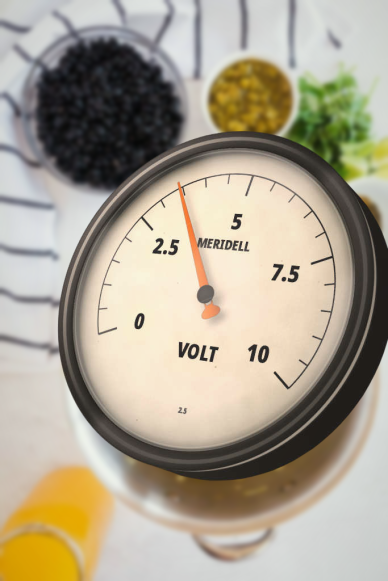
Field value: V 3.5
